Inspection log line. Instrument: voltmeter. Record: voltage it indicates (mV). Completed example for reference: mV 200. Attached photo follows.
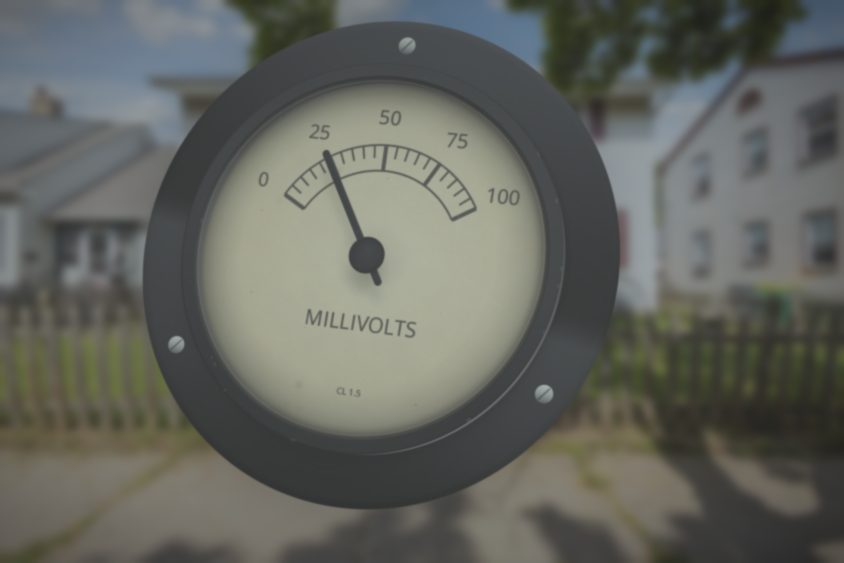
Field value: mV 25
